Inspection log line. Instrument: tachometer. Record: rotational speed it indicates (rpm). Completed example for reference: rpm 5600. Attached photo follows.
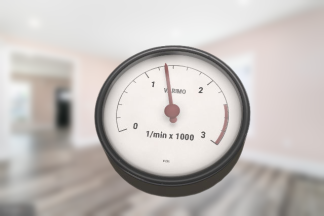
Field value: rpm 1300
